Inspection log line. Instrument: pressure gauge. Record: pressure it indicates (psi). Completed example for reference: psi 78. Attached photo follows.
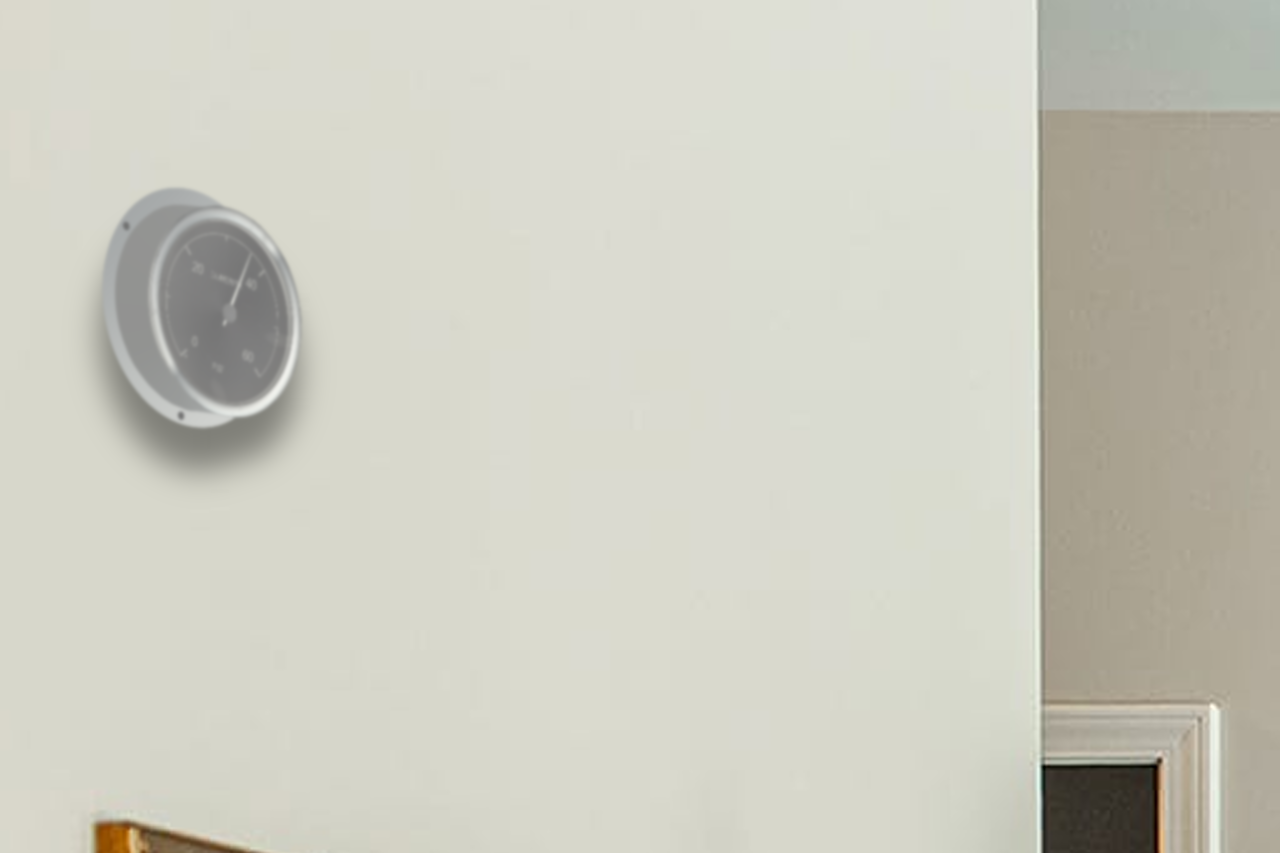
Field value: psi 35
